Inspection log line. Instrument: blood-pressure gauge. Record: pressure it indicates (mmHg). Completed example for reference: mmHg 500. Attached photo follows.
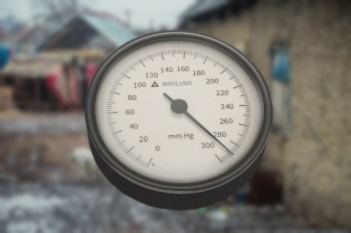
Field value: mmHg 290
